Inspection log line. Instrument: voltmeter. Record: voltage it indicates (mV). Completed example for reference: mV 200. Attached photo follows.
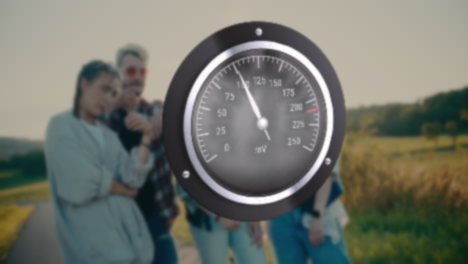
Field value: mV 100
